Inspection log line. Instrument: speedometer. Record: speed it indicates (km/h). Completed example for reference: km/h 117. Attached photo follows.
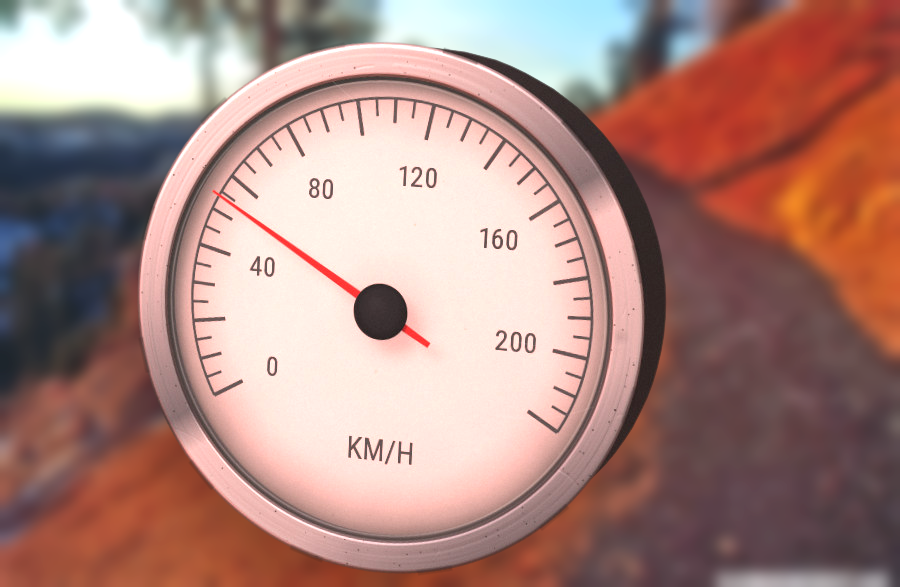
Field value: km/h 55
